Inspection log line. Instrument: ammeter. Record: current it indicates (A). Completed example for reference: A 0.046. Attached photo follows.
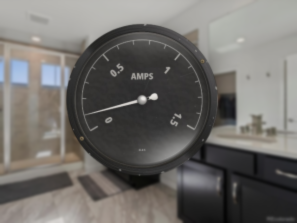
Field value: A 0.1
